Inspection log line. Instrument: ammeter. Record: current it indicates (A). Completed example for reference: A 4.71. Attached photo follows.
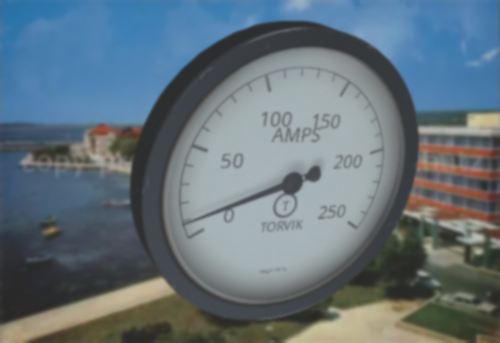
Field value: A 10
